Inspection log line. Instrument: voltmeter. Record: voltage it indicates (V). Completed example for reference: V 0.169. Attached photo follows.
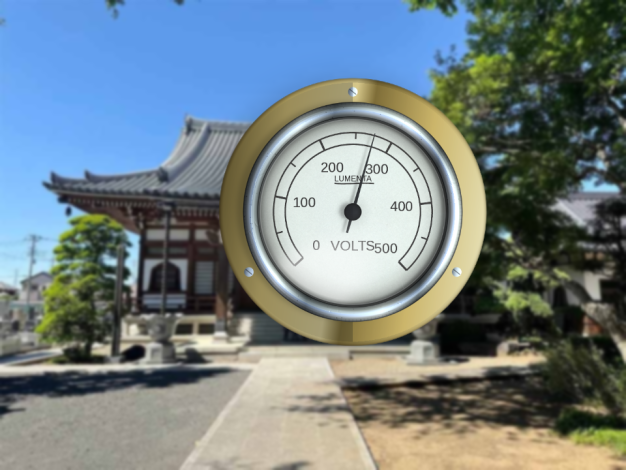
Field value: V 275
